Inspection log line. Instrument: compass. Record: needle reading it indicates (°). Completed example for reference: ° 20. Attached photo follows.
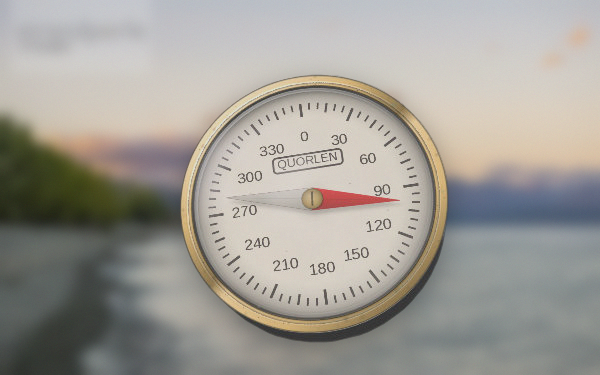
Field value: ° 100
